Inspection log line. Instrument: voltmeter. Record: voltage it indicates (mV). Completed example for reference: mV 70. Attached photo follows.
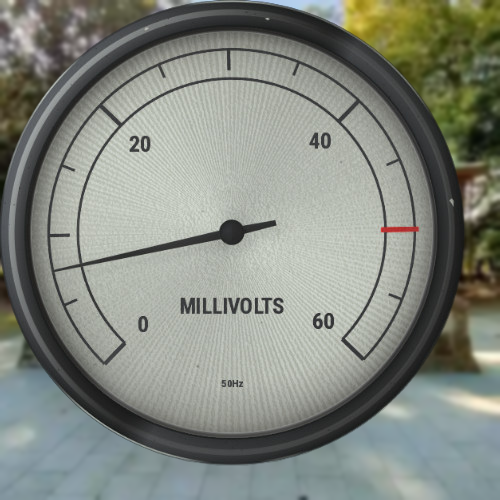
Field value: mV 7.5
